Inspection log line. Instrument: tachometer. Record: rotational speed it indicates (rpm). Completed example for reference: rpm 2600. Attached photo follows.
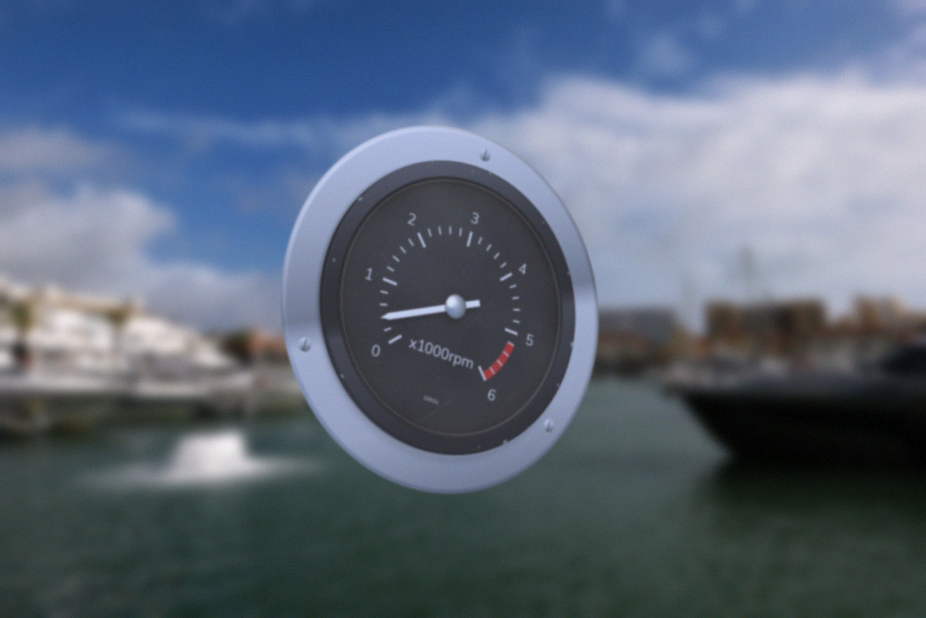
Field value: rpm 400
